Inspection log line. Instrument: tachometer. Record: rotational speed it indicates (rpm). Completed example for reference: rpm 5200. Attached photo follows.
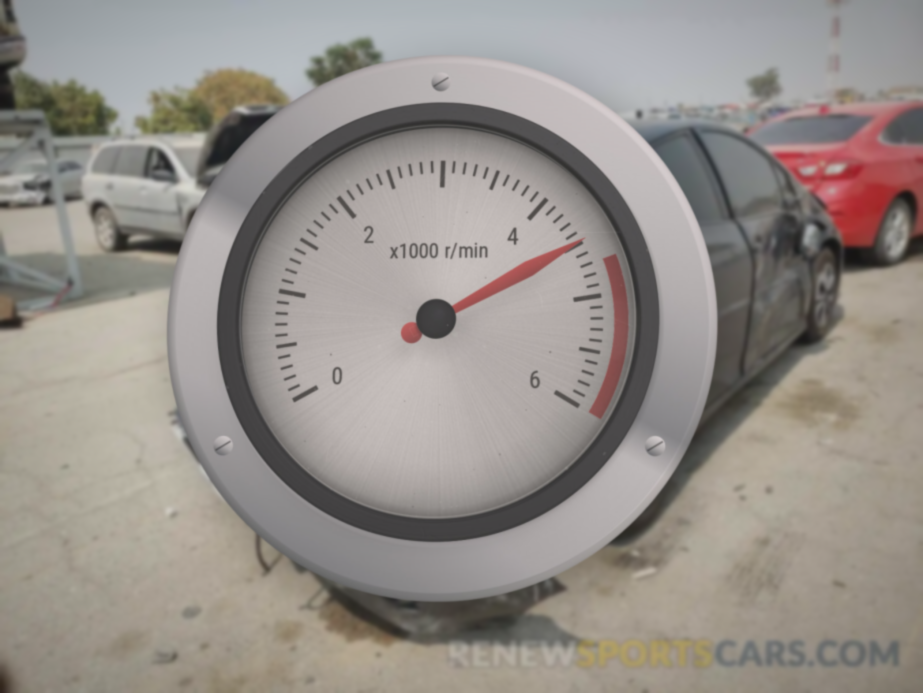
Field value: rpm 4500
